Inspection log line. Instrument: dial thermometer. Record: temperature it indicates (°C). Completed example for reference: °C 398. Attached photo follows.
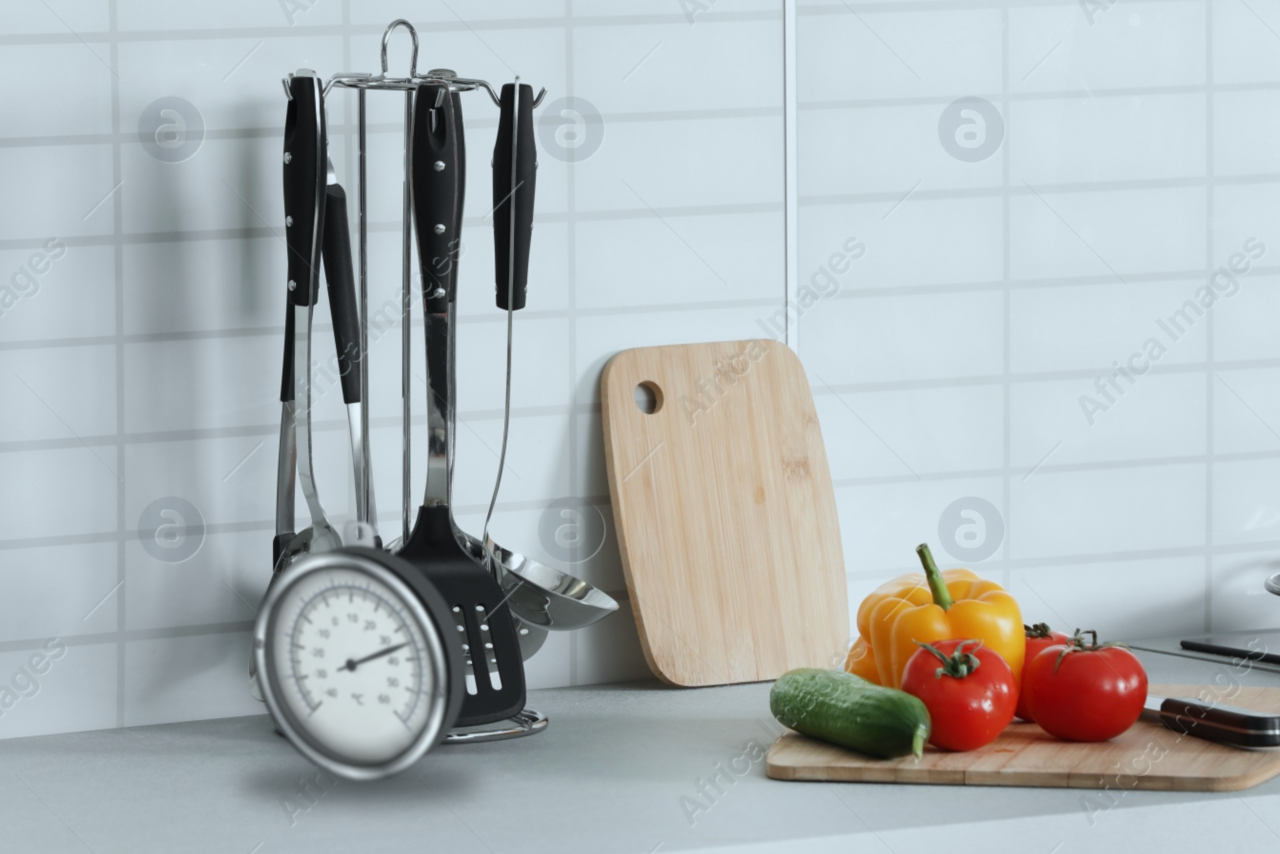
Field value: °C 35
